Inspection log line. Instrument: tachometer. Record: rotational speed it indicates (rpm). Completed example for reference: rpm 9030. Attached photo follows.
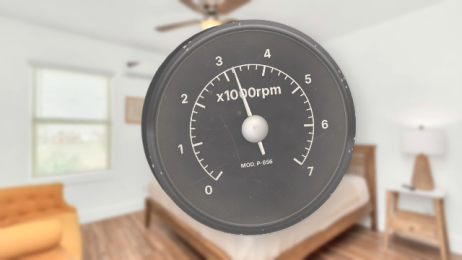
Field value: rpm 3200
